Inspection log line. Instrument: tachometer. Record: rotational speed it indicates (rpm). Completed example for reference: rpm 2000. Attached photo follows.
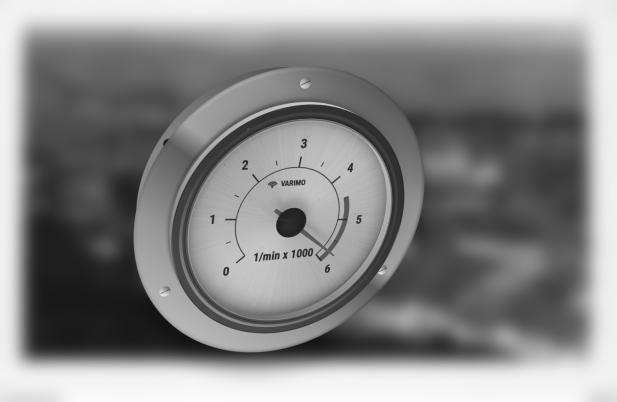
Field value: rpm 5750
